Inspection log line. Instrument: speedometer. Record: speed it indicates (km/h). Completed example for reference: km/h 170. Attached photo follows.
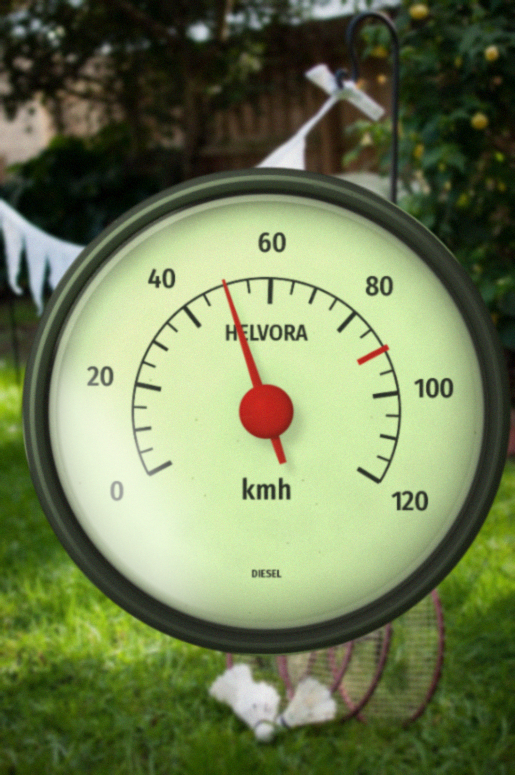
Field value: km/h 50
